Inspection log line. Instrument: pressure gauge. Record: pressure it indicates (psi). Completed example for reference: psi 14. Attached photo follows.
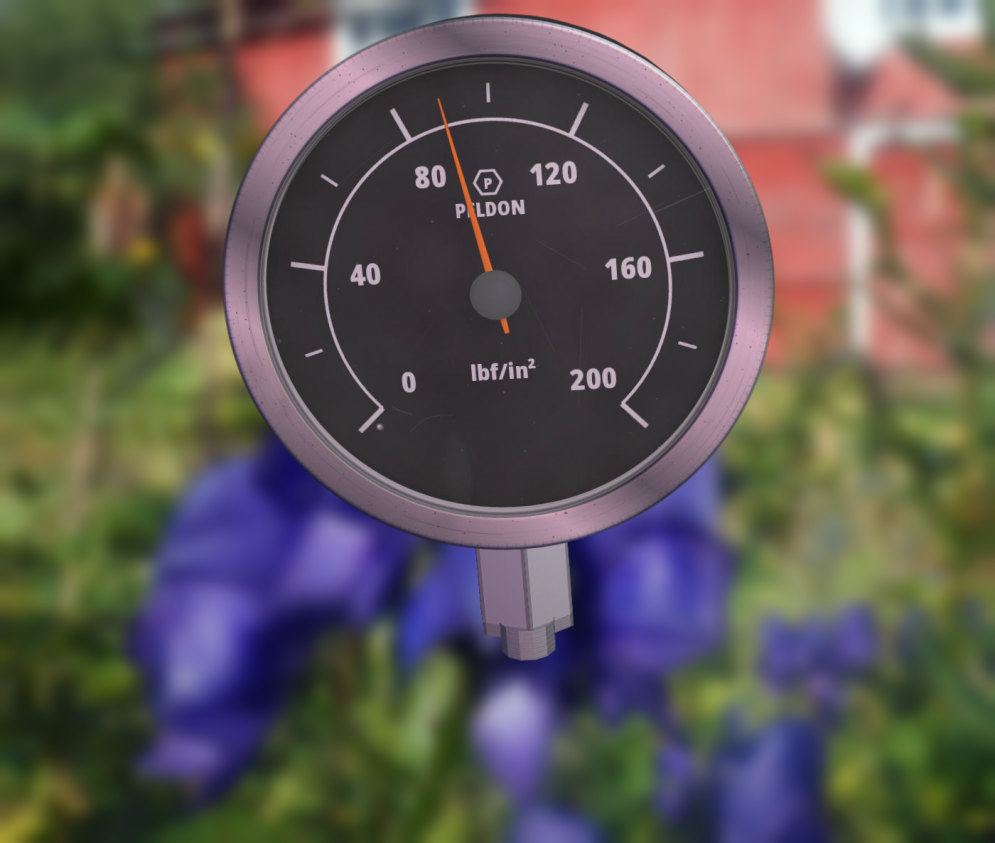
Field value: psi 90
